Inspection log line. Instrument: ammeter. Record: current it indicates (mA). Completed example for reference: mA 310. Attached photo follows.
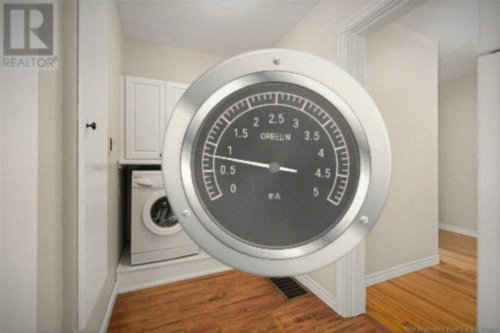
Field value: mA 0.8
